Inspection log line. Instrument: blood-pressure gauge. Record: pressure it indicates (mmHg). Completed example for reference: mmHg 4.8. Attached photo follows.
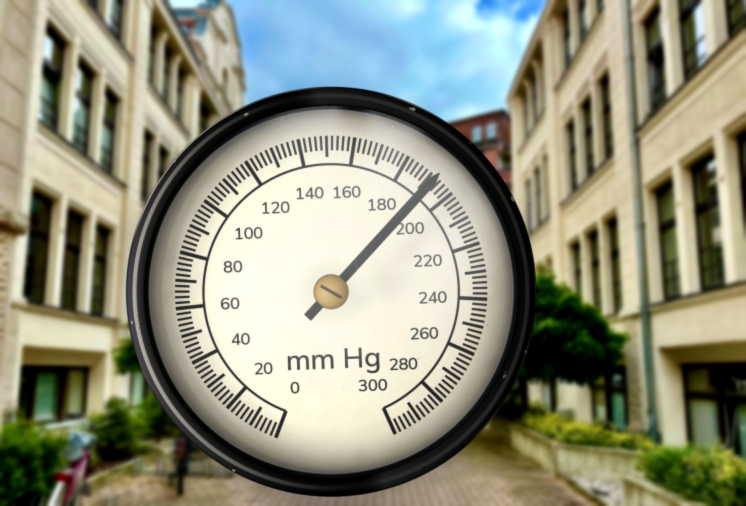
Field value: mmHg 192
